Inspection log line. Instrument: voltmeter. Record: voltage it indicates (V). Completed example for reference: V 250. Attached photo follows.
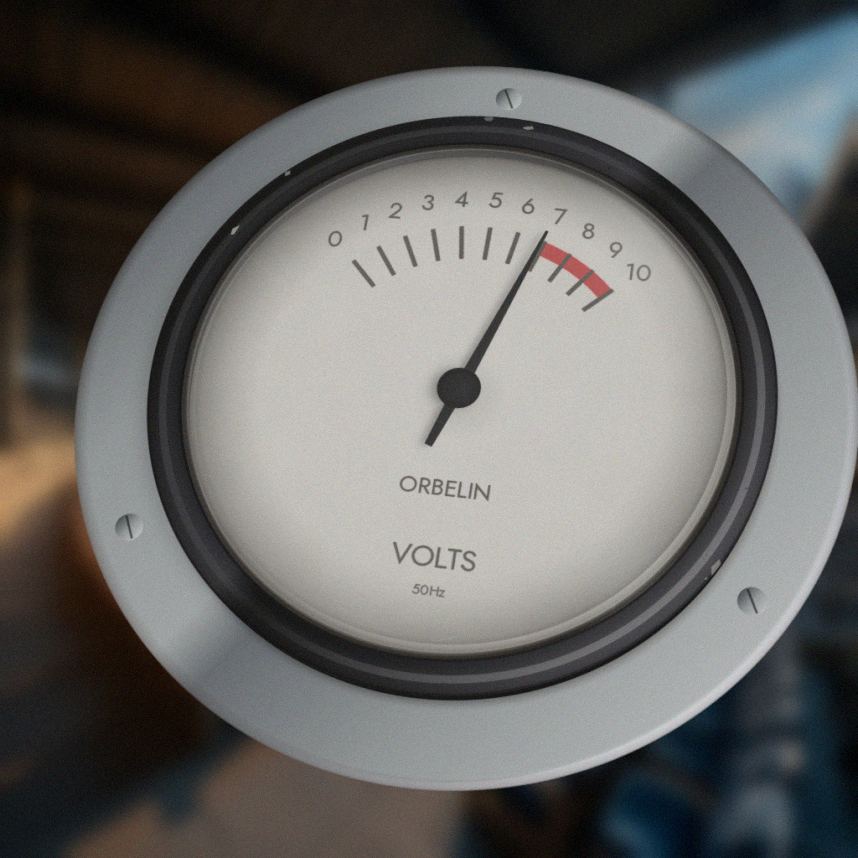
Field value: V 7
